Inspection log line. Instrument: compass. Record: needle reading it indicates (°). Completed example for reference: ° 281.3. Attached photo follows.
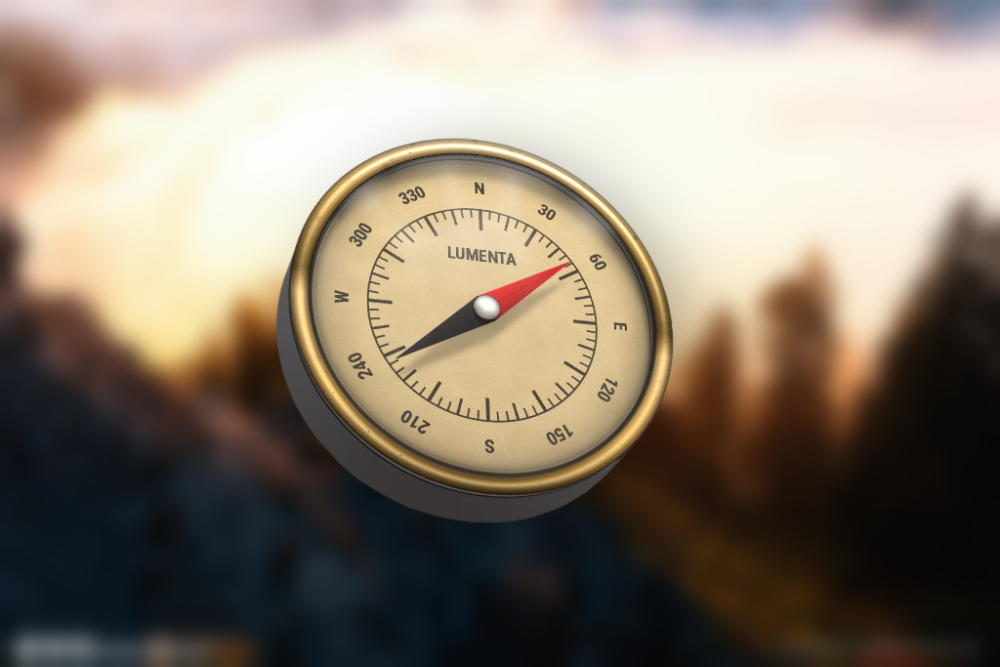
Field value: ° 55
